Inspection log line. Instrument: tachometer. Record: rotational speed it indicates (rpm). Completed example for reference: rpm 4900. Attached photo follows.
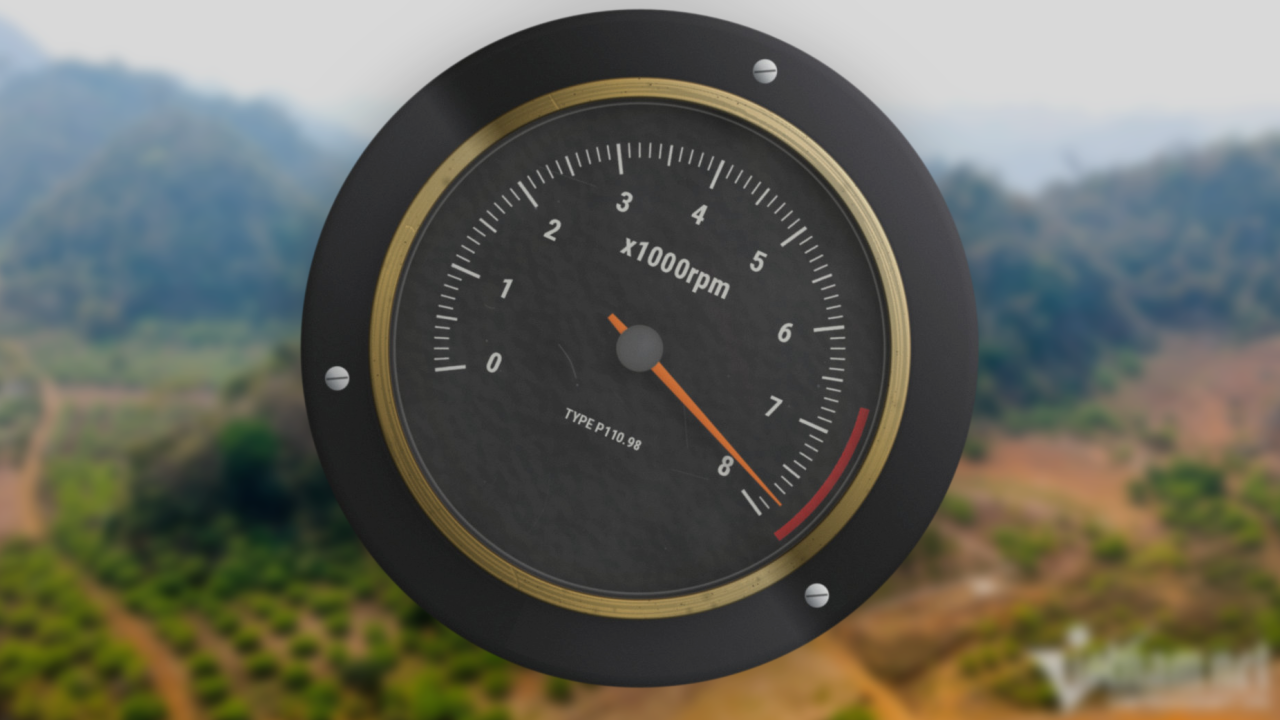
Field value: rpm 7800
